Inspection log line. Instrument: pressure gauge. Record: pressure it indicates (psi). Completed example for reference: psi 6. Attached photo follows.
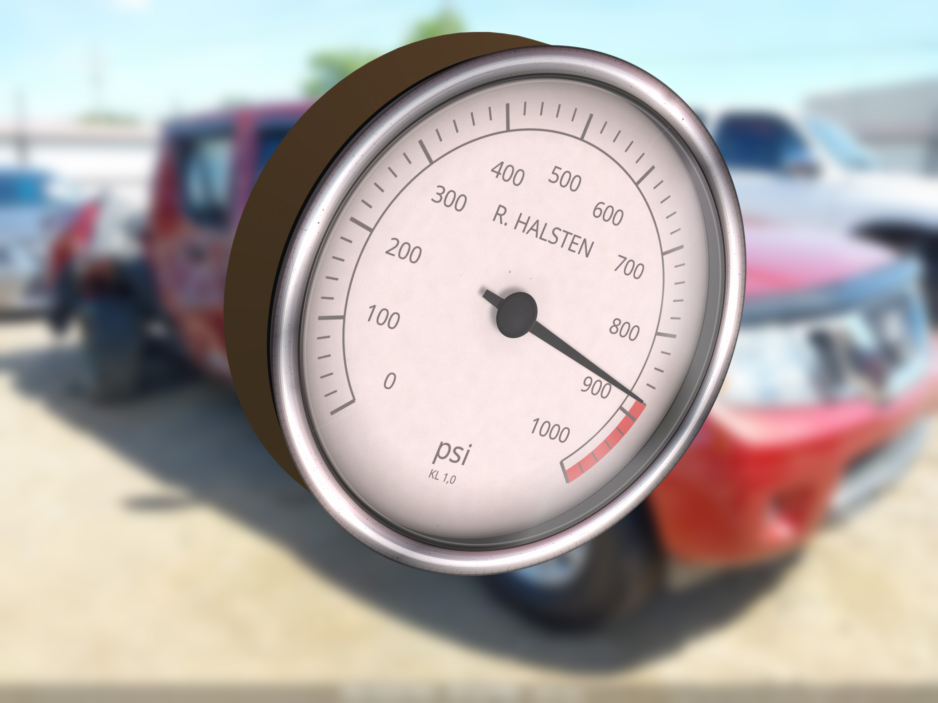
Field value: psi 880
